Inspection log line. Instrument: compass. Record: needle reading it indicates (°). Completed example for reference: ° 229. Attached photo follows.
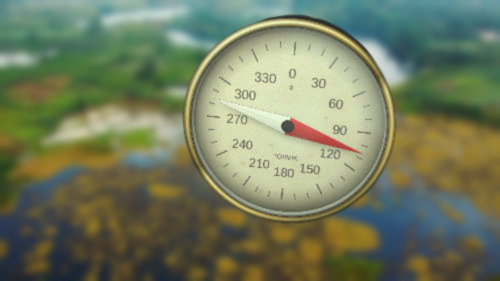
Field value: ° 105
